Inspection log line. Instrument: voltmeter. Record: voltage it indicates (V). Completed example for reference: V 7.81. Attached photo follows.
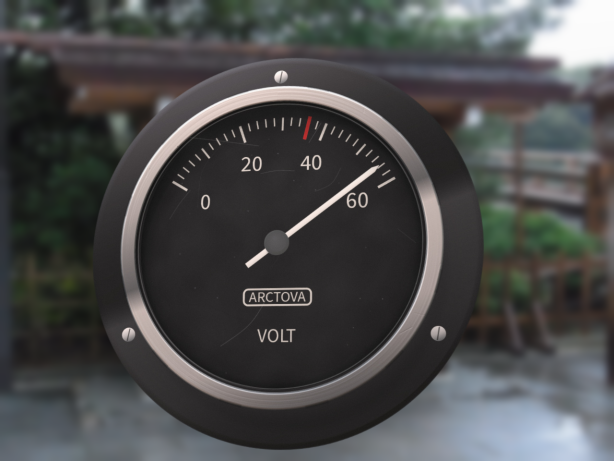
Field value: V 56
